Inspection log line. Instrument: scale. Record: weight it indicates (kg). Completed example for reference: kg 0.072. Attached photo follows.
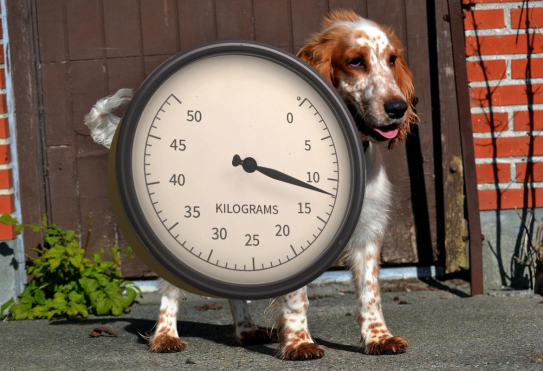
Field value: kg 12
